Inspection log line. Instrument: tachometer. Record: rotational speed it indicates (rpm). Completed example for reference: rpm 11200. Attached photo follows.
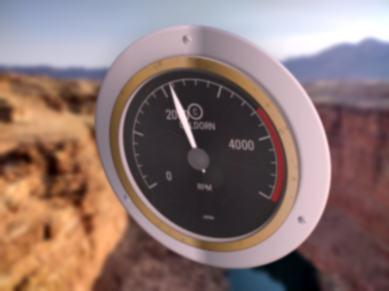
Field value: rpm 2200
